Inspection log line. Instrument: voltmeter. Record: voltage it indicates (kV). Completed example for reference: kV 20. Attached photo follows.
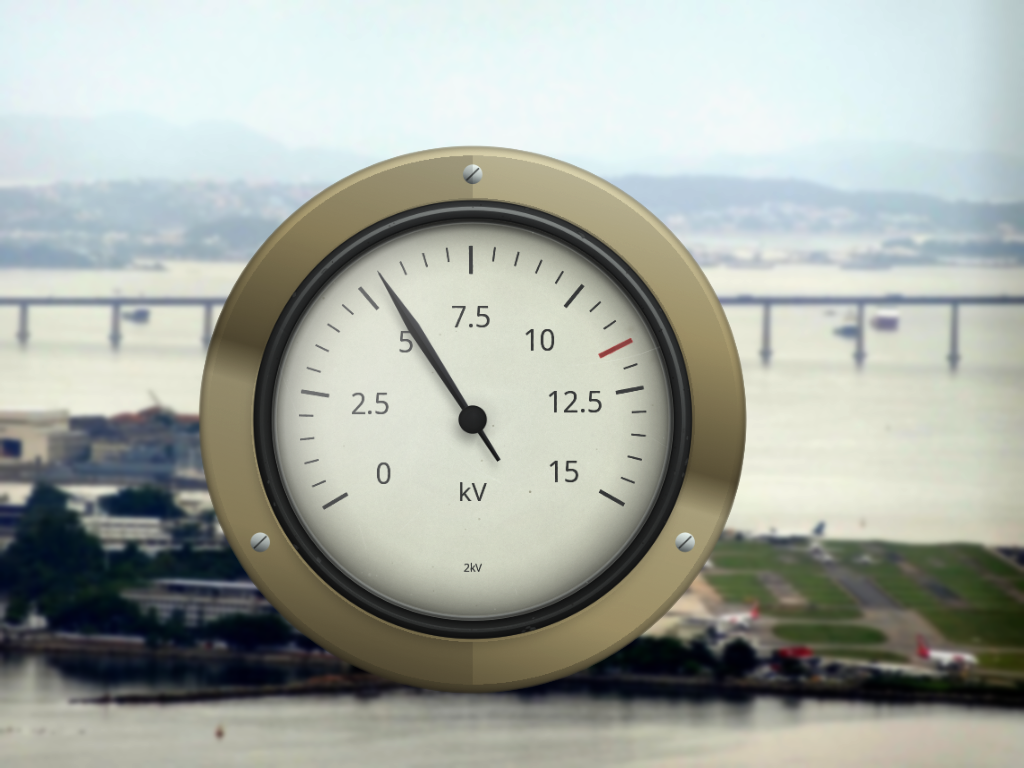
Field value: kV 5.5
